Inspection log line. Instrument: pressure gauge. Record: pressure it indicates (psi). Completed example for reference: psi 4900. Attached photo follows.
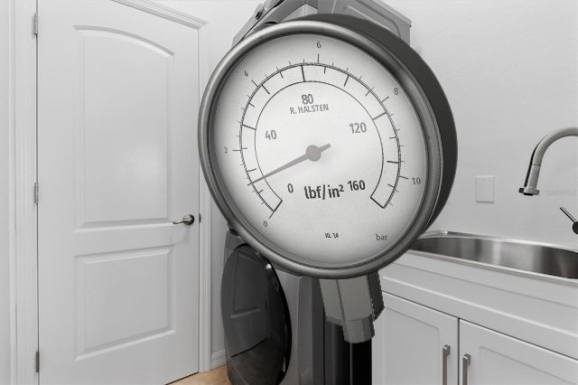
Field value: psi 15
